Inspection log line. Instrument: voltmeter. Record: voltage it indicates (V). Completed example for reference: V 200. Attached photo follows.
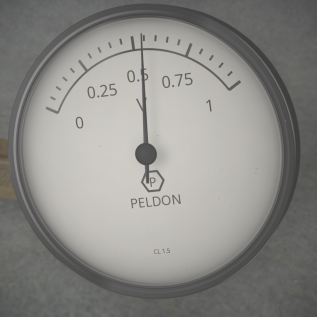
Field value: V 0.55
